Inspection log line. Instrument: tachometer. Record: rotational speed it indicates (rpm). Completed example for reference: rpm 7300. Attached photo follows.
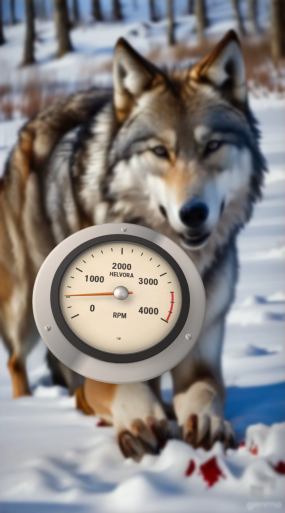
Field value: rpm 400
